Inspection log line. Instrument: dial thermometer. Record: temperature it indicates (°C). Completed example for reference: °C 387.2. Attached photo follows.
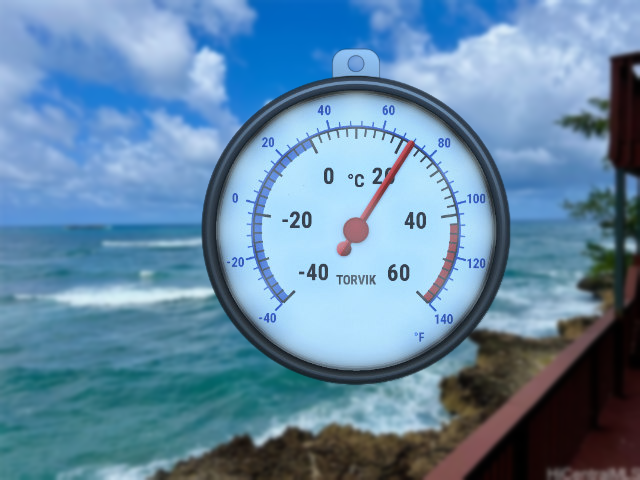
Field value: °C 22
